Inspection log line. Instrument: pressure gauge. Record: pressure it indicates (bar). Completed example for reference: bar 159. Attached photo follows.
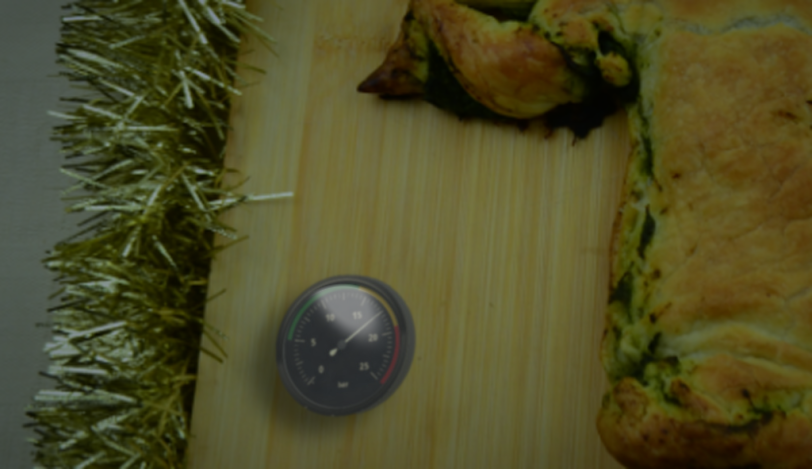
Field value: bar 17.5
